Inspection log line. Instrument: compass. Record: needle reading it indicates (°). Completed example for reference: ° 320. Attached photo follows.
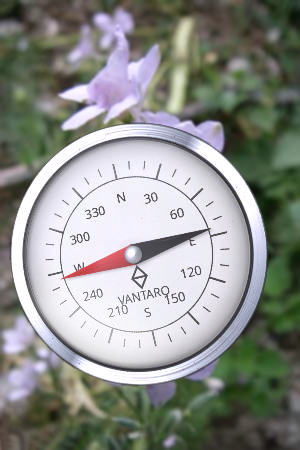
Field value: ° 265
